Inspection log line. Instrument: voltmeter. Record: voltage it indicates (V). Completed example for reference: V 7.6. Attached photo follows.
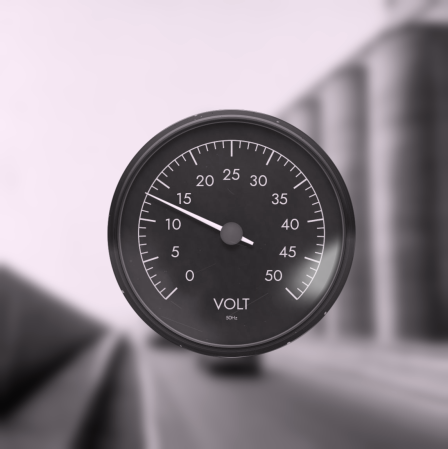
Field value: V 13
